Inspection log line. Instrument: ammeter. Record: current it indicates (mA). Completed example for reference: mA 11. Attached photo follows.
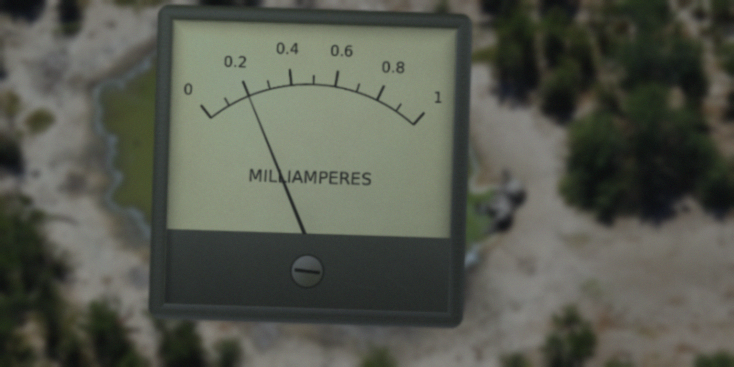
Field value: mA 0.2
